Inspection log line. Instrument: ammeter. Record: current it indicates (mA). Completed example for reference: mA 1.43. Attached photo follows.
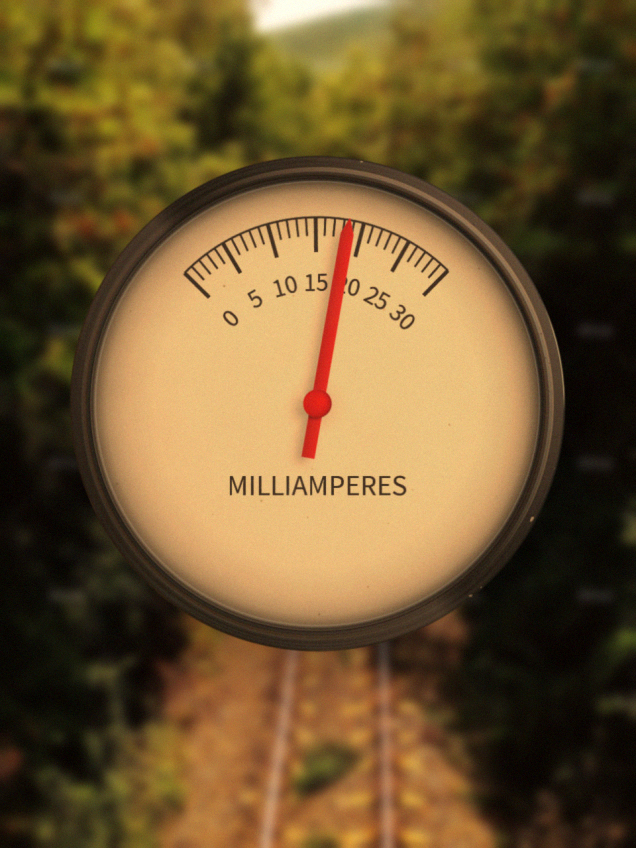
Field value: mA 18.5
